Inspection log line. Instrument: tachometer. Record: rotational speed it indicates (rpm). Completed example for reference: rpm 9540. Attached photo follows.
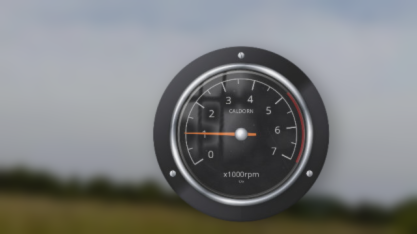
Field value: rpm 1000
